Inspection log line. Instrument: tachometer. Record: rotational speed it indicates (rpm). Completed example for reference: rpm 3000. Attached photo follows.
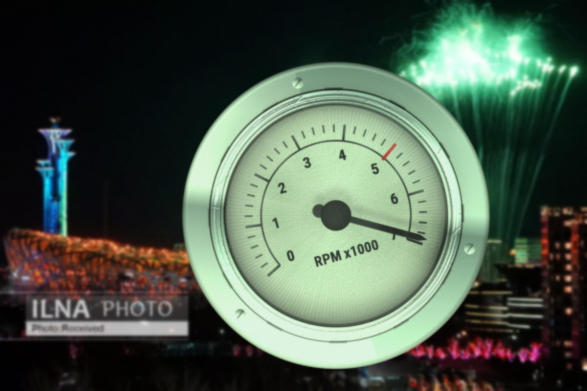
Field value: rpm 6900
